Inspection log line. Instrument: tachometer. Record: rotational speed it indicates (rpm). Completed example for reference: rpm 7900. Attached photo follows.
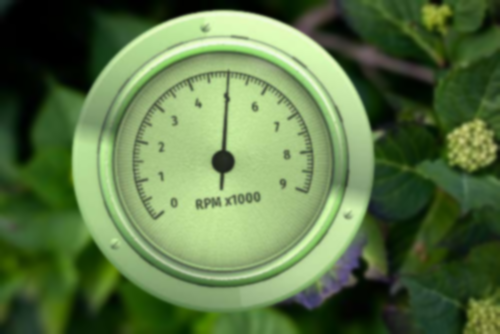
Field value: rpm 5000
